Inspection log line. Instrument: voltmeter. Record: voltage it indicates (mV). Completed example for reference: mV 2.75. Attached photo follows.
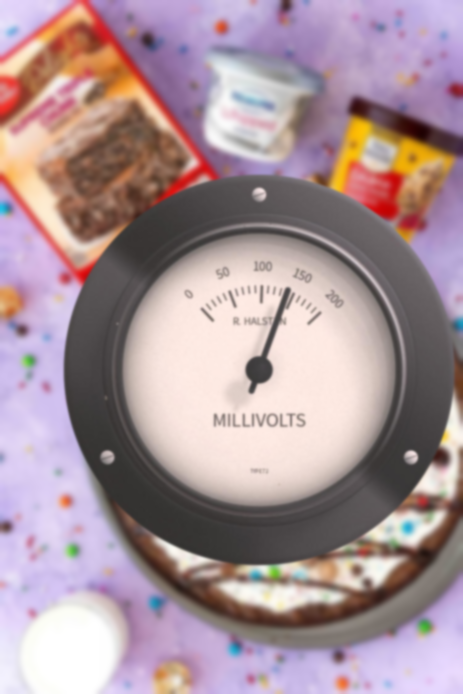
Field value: mV 140
